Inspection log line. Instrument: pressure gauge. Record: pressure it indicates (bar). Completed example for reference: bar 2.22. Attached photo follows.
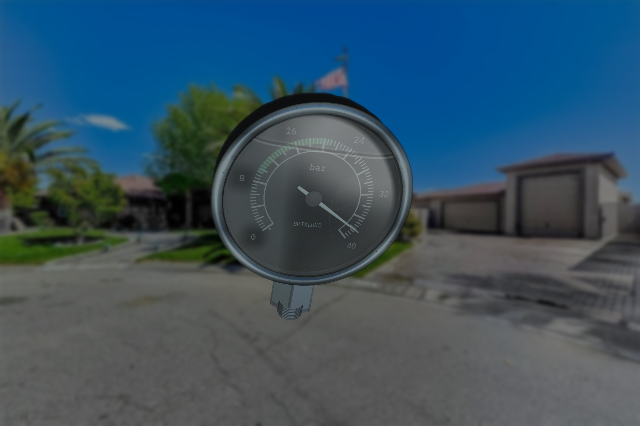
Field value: bar 38
